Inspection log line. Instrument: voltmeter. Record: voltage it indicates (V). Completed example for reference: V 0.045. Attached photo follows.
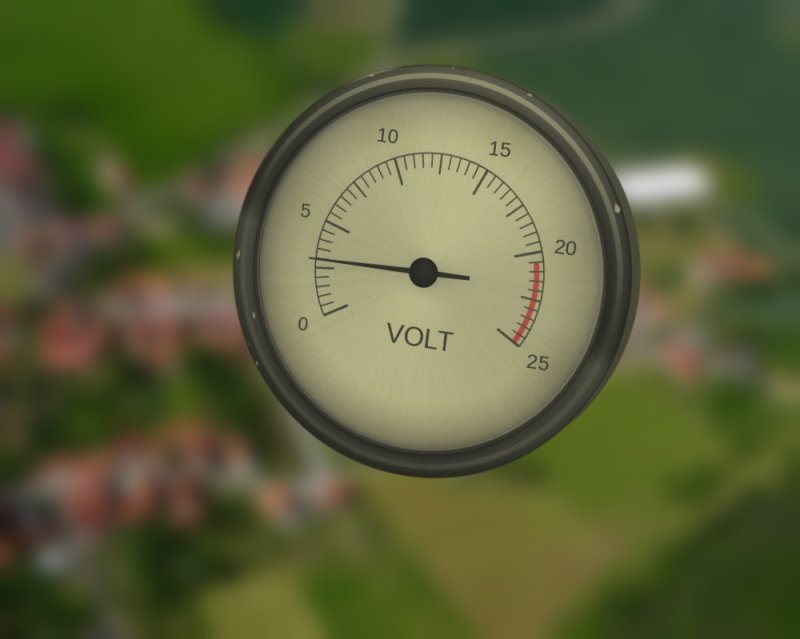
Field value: V 3
